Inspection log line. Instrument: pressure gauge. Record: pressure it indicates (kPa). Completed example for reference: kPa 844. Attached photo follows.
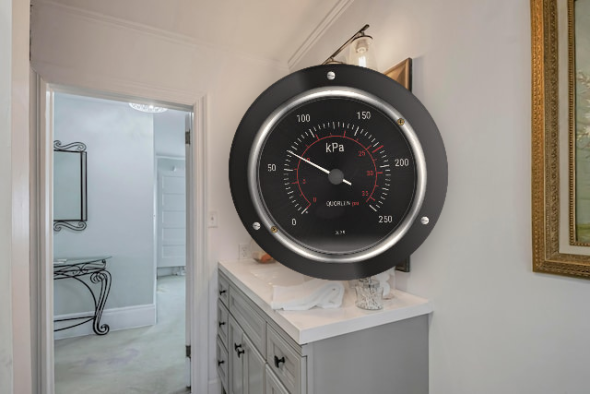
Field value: kPa 70
